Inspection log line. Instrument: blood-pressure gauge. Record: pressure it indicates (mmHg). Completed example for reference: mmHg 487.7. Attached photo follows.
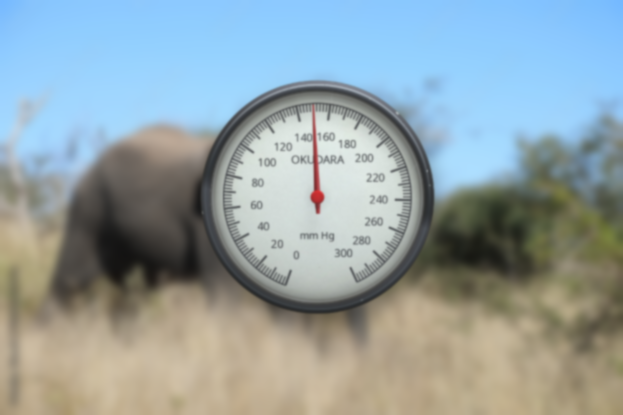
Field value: mmHg 150
